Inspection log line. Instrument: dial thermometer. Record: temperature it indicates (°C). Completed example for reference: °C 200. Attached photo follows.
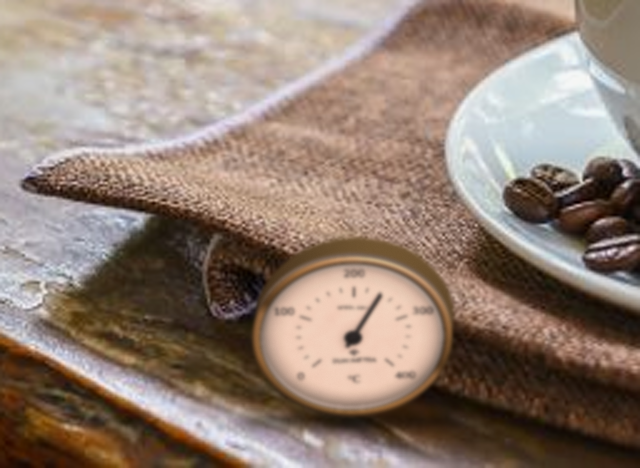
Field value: °C 240
